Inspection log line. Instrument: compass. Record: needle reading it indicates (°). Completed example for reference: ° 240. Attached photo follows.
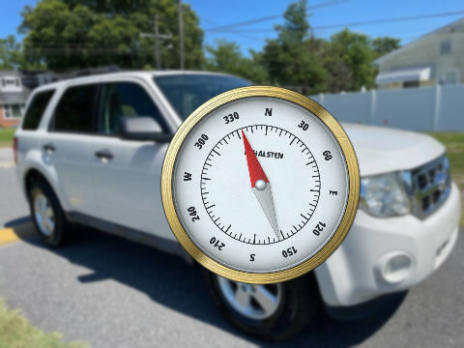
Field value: ° 335
